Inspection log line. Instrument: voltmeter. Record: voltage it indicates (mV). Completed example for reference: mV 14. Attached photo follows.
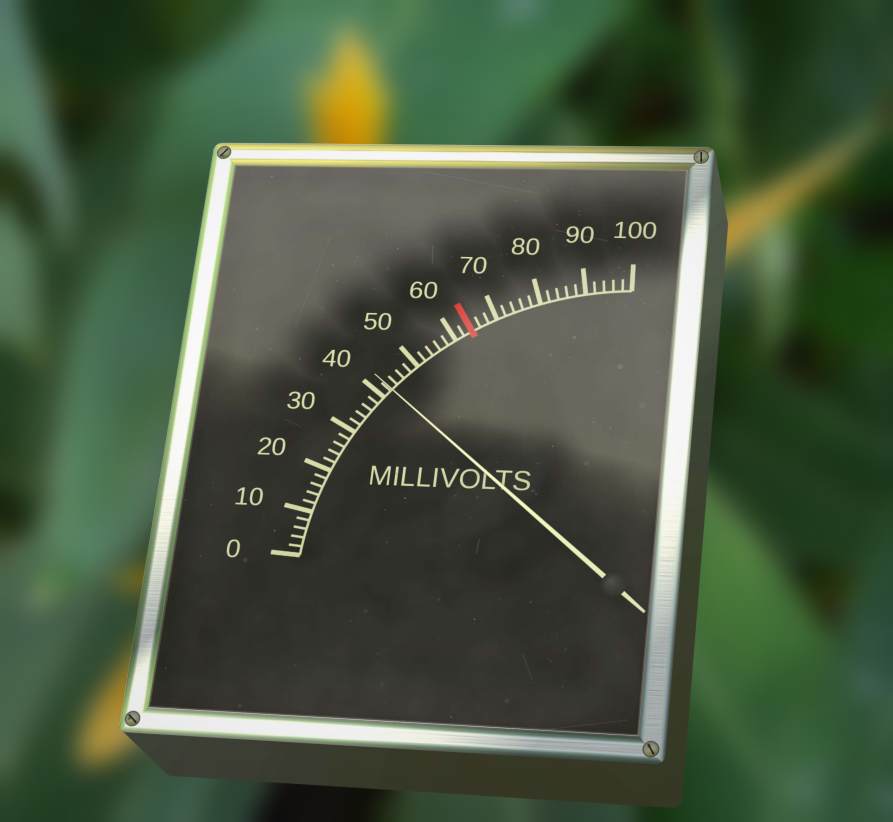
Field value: mV 42
